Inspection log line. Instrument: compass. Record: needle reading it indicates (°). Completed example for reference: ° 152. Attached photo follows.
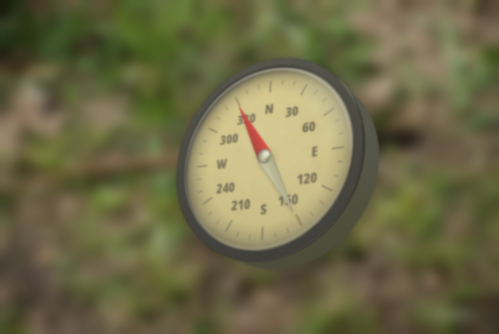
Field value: ° 330
